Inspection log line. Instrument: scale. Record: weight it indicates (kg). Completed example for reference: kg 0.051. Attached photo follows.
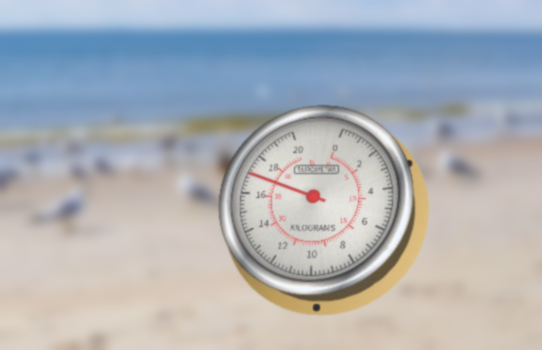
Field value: kg 17
